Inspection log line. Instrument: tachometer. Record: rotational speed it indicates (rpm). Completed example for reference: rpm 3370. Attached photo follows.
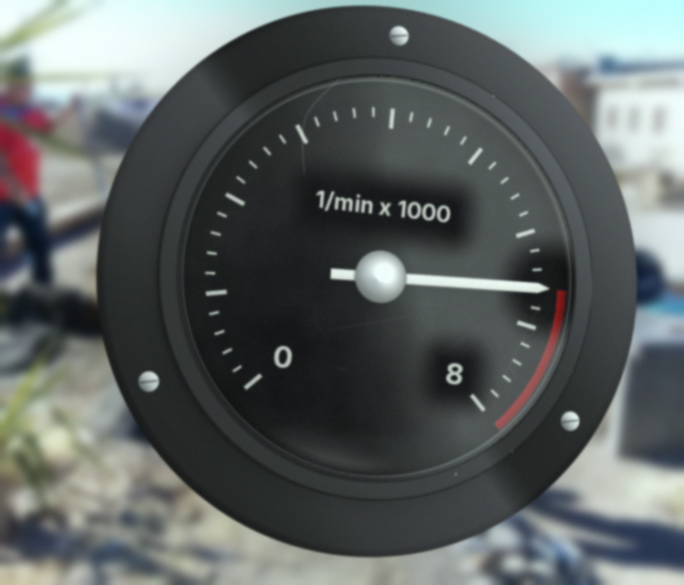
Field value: rpm 6600
